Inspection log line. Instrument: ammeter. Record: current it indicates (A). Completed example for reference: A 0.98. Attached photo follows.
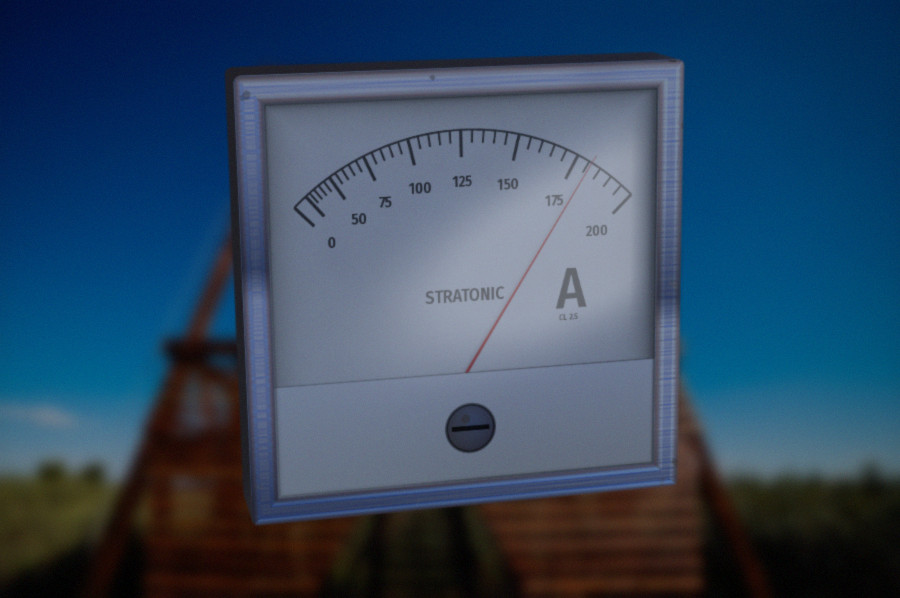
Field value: A 180
